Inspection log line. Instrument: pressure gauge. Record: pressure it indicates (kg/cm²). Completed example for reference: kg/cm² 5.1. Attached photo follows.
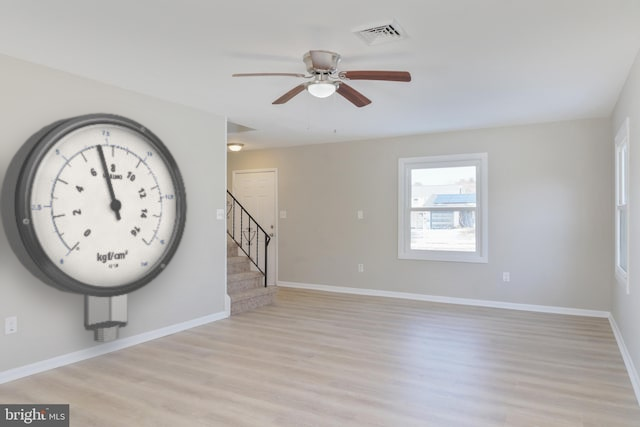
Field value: kg/cm² 7
